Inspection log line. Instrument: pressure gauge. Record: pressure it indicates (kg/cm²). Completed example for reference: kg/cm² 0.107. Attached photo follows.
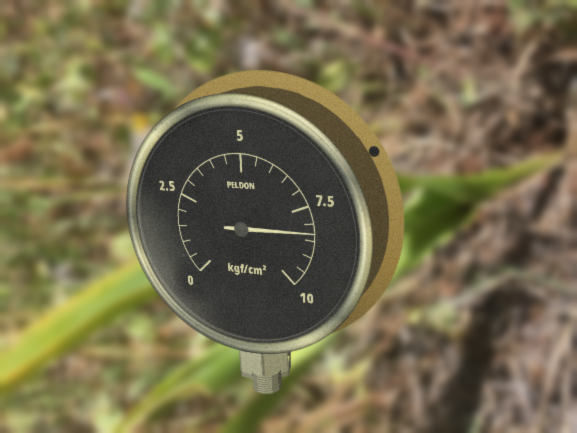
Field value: kg/cm² 8.25
